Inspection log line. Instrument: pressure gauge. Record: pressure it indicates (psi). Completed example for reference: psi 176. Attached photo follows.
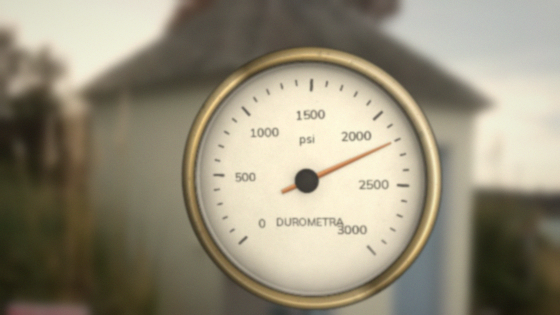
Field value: psi 2200
